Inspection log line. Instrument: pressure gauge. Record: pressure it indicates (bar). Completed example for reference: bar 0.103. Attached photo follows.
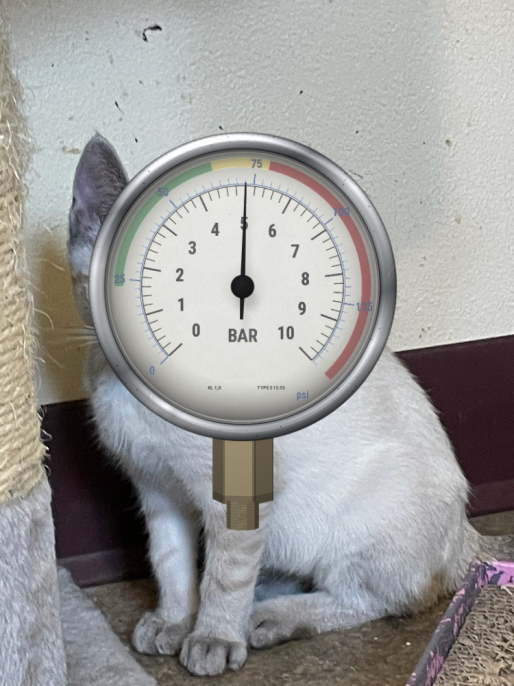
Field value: bar 5
